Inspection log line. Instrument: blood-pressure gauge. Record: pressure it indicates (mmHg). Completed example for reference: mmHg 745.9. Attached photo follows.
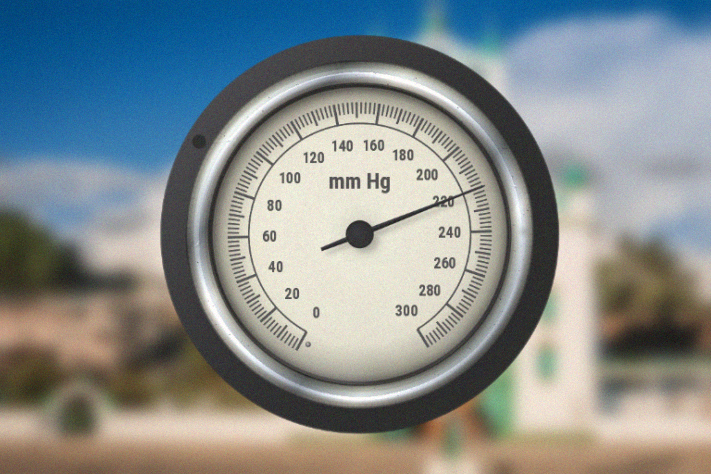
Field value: mmHg 220
